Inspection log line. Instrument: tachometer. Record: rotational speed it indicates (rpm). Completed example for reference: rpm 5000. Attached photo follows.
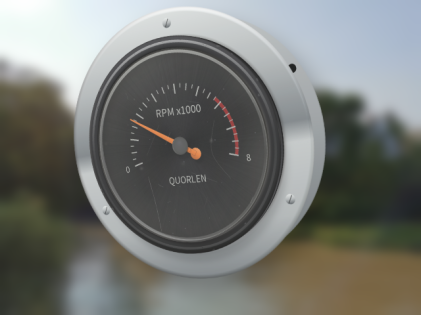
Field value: rpm 1750
